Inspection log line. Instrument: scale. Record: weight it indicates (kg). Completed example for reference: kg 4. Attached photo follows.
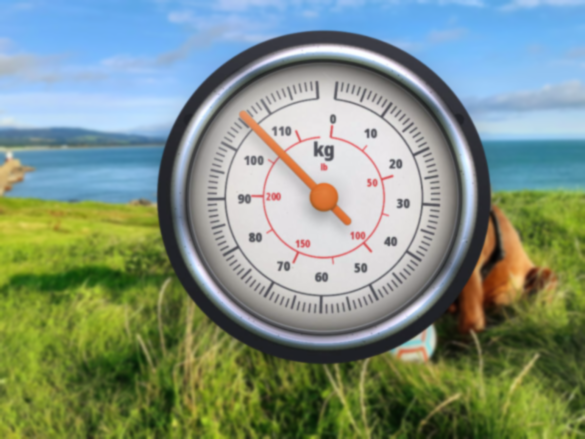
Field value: kg 106
